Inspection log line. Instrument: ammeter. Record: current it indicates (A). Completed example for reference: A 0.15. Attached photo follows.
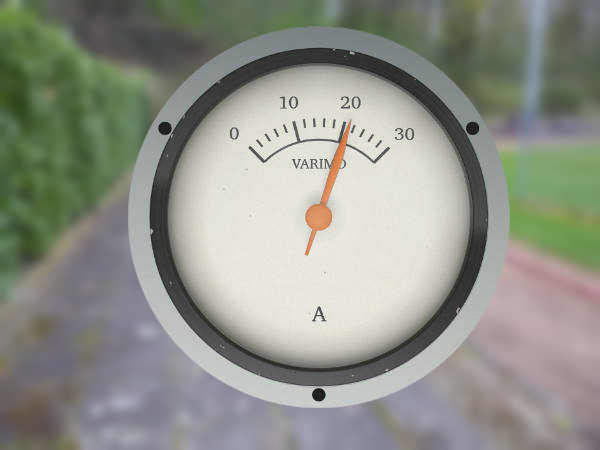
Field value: A 21
